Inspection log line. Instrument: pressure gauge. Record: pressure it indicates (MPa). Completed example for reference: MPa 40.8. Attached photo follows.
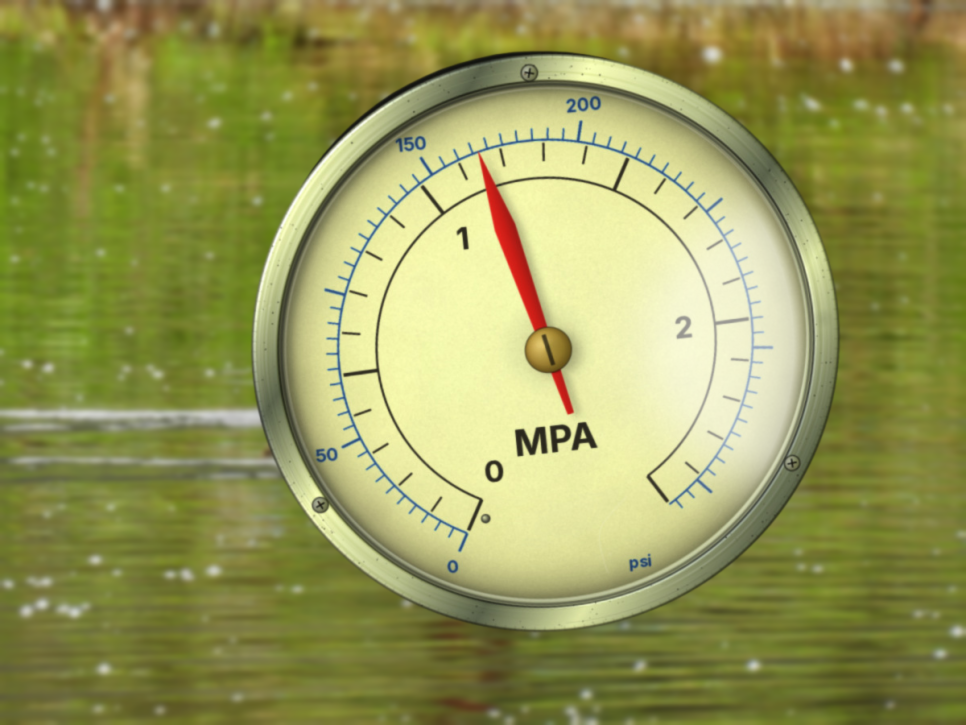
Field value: MPa 1.15
